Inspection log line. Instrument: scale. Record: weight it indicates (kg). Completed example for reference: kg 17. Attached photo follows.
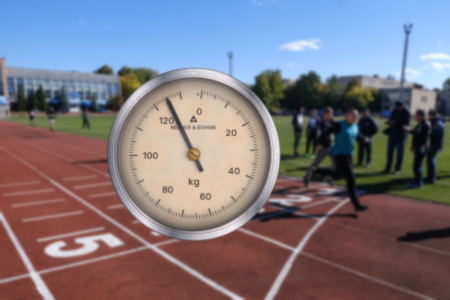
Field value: kg 125
